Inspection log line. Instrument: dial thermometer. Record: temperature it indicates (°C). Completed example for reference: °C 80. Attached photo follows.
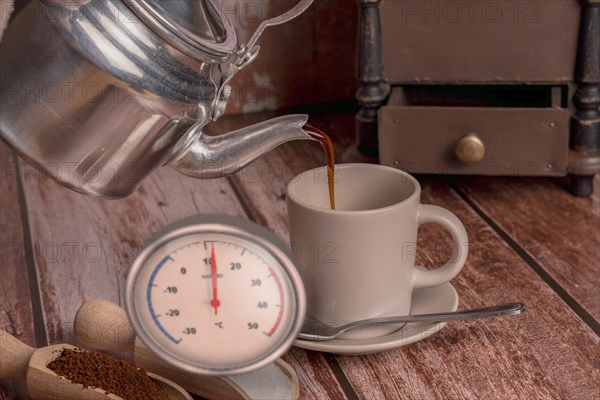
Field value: °C 12
